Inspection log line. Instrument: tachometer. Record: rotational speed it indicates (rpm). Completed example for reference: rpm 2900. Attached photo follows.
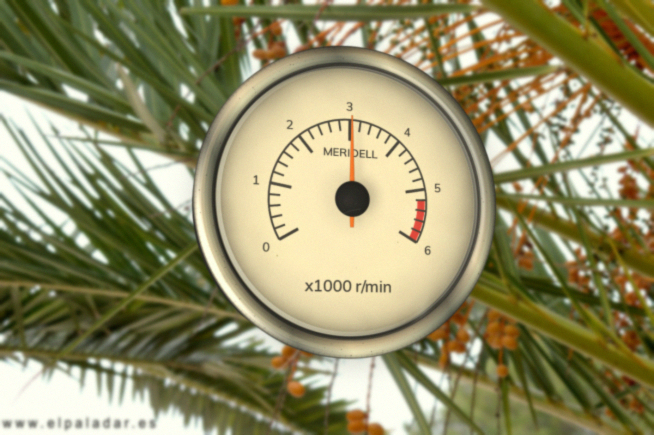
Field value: rpm 3000
